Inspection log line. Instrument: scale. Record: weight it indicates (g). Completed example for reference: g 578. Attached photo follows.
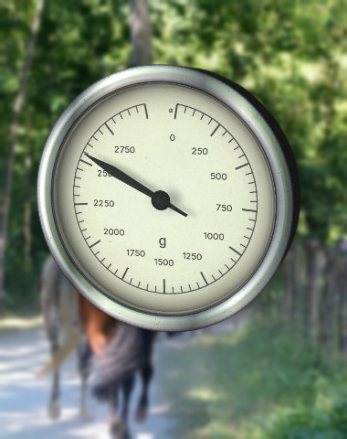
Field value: g 2550
